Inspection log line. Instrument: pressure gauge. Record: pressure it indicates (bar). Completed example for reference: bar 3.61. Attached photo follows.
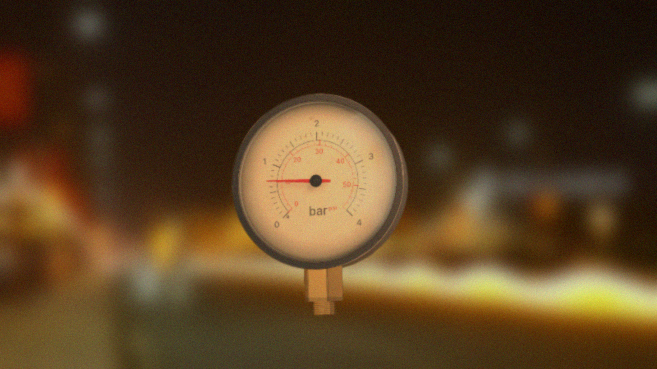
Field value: bar 0.7
